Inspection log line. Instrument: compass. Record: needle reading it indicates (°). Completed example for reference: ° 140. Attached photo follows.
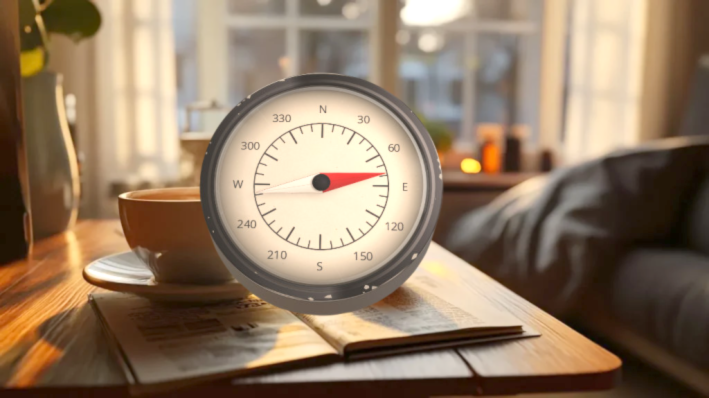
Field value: ° 80
